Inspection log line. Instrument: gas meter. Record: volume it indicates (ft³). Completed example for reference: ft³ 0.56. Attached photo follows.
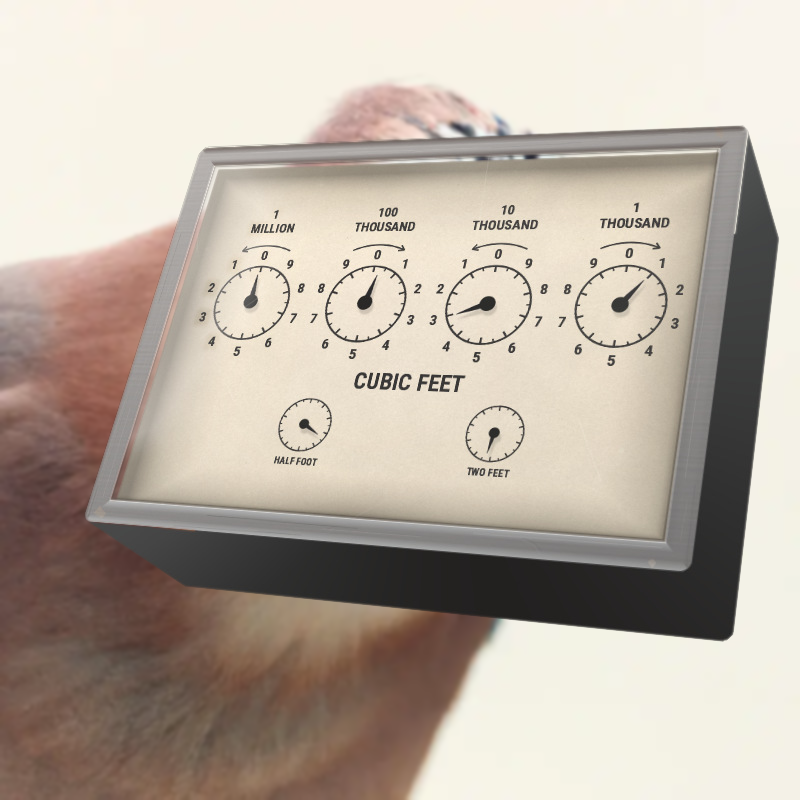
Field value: ft³ 3100
